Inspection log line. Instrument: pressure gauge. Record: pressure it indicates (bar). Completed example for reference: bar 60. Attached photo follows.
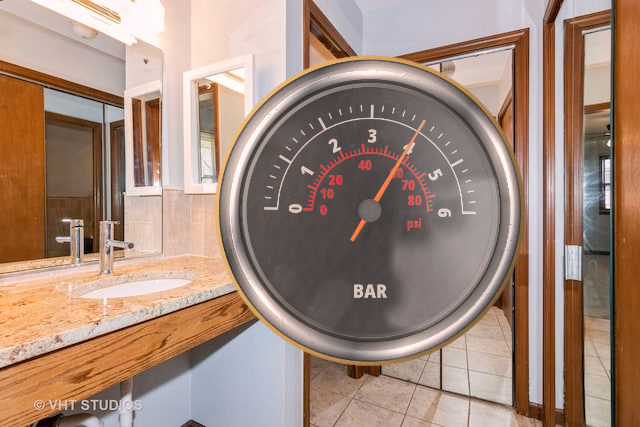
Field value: bar 4
